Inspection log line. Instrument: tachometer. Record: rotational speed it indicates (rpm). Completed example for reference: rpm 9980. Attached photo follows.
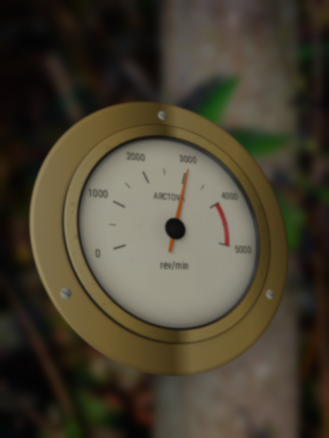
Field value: rpm 3000
